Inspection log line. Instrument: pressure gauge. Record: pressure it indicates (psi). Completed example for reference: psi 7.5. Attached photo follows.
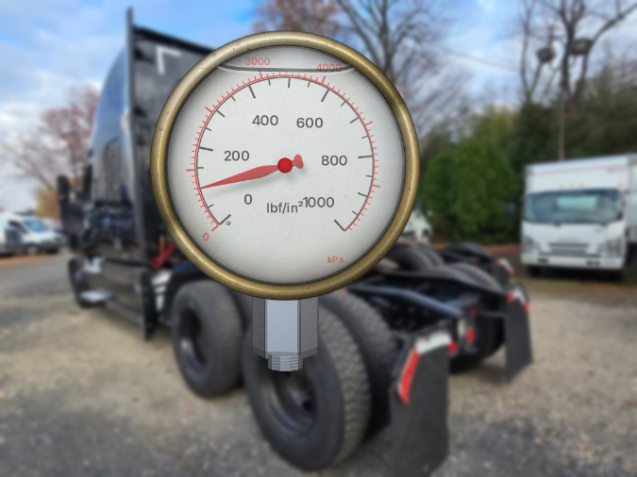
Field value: psi 100
